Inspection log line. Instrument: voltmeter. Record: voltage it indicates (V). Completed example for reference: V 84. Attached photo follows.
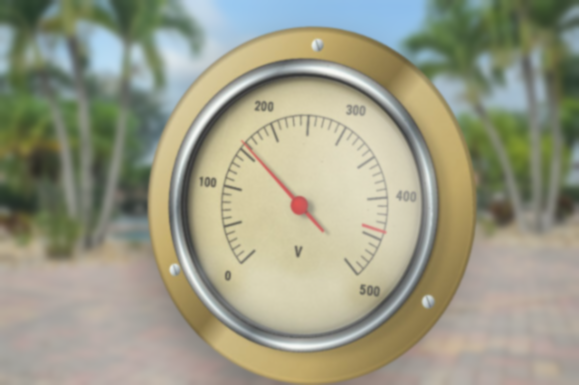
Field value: V 160
